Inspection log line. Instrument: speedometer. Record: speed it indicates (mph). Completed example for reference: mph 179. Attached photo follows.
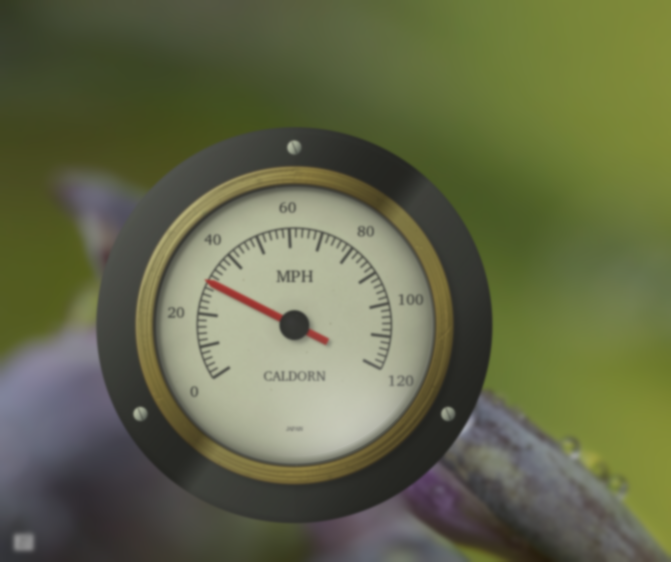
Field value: mph 30
